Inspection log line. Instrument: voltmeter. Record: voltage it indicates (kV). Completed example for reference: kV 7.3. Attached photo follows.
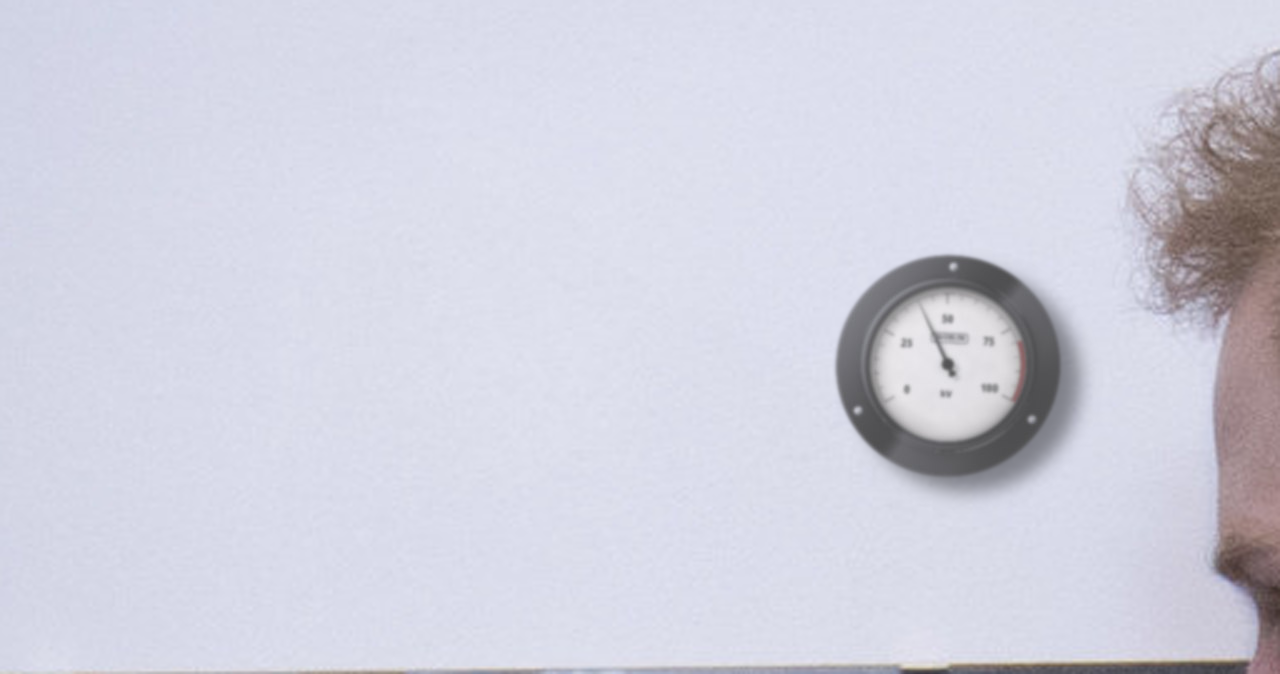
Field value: kV 40
